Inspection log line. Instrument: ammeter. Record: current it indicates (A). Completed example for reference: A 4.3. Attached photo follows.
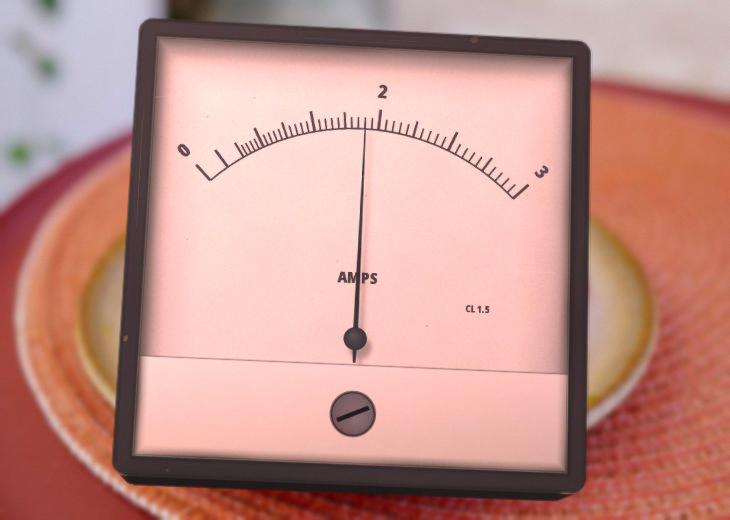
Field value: A 1.9
